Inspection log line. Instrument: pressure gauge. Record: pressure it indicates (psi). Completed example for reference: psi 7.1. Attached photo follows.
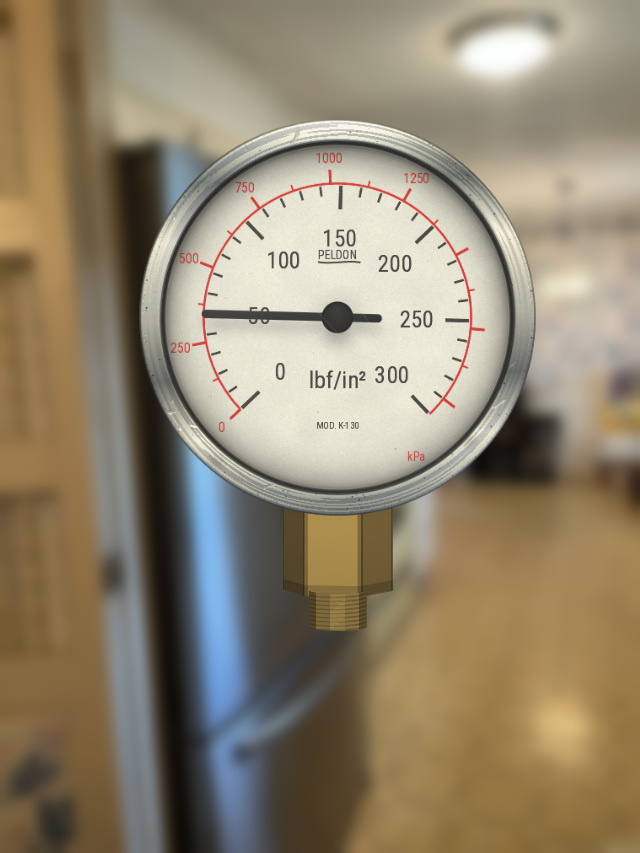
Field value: psi 50
